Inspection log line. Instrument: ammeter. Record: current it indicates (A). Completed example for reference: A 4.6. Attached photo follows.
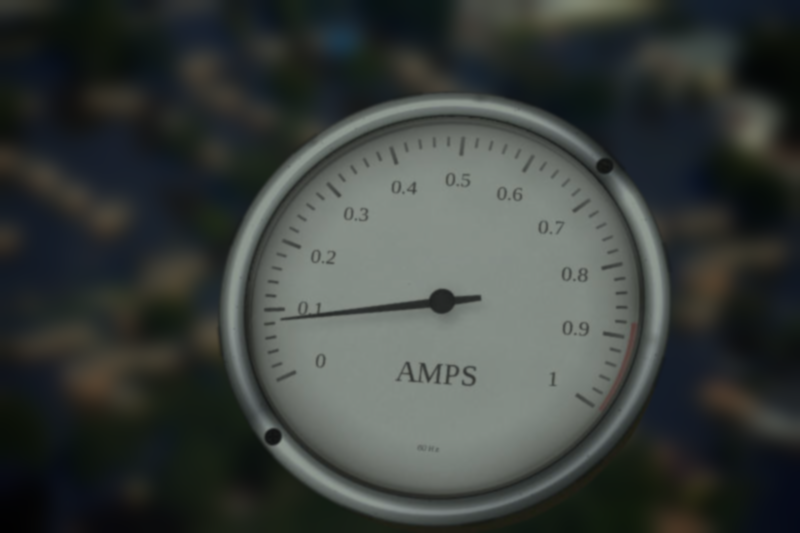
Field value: A 0.08
